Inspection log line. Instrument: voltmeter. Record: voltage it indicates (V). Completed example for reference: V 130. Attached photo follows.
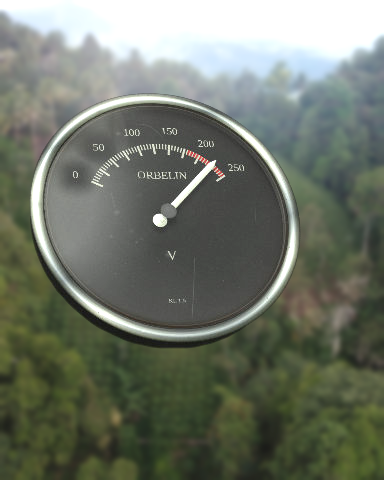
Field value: V 225
